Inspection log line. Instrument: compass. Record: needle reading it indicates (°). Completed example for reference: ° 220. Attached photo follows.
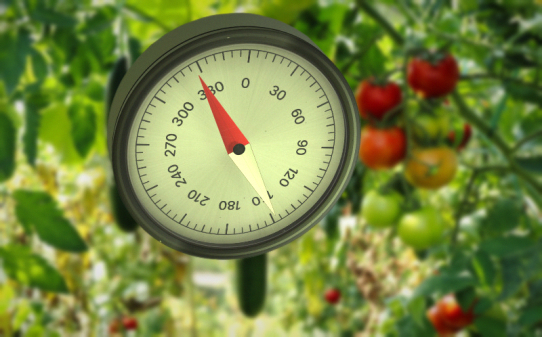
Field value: ° 327.5
